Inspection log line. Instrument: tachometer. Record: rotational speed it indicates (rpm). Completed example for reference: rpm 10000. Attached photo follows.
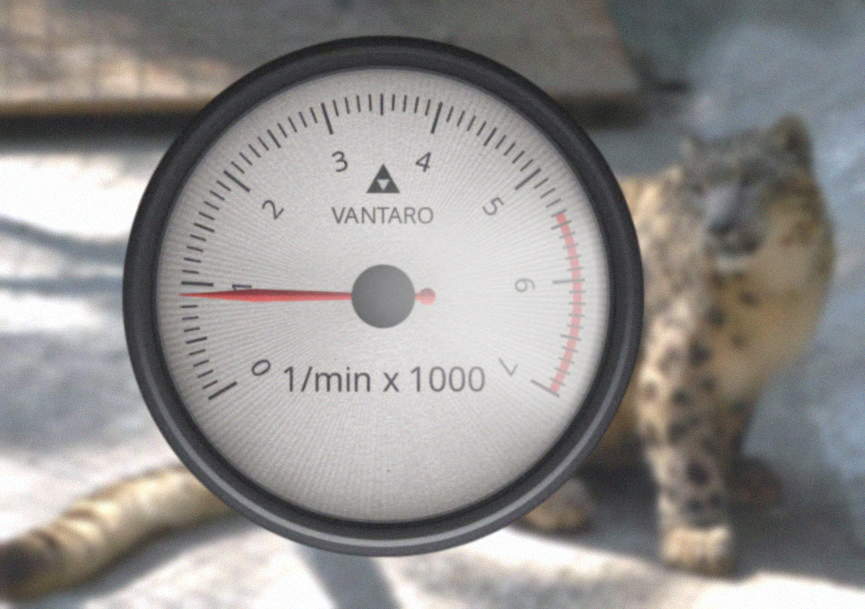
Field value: rpm 900
